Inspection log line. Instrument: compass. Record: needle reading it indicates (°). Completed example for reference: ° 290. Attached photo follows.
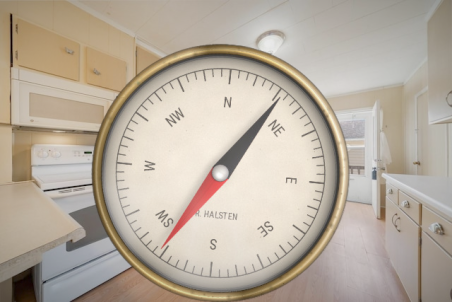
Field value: ° 212.5
